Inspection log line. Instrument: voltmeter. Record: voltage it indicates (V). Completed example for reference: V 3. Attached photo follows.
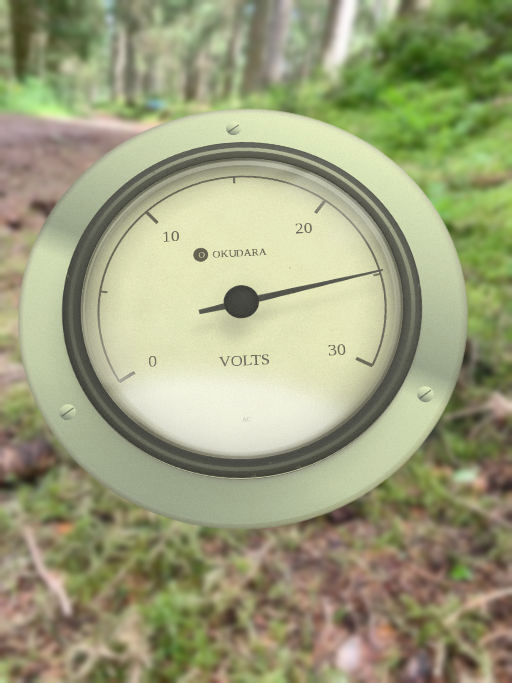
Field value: V 25
